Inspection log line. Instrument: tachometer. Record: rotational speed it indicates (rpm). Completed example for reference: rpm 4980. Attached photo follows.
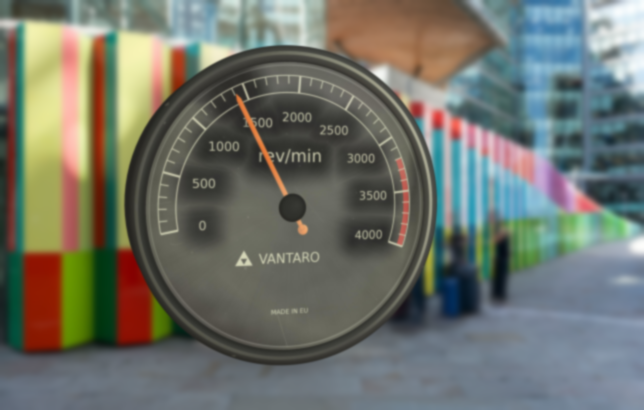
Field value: rpm 1400
